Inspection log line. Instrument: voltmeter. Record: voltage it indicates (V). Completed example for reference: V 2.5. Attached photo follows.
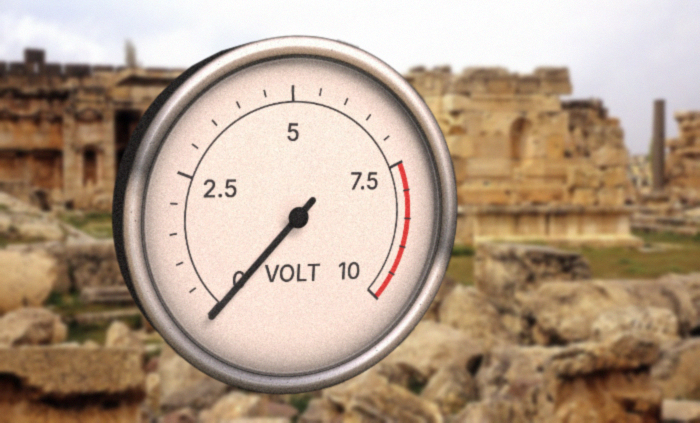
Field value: V 0
